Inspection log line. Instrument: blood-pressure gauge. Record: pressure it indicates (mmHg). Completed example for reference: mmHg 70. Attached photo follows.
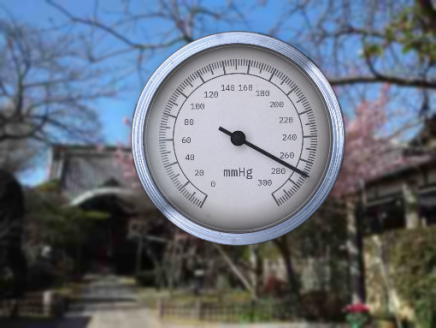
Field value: mmHg 270
